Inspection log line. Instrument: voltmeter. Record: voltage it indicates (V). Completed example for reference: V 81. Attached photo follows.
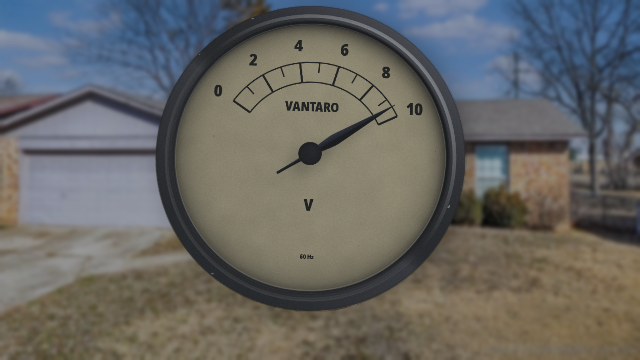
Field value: V 9.5
